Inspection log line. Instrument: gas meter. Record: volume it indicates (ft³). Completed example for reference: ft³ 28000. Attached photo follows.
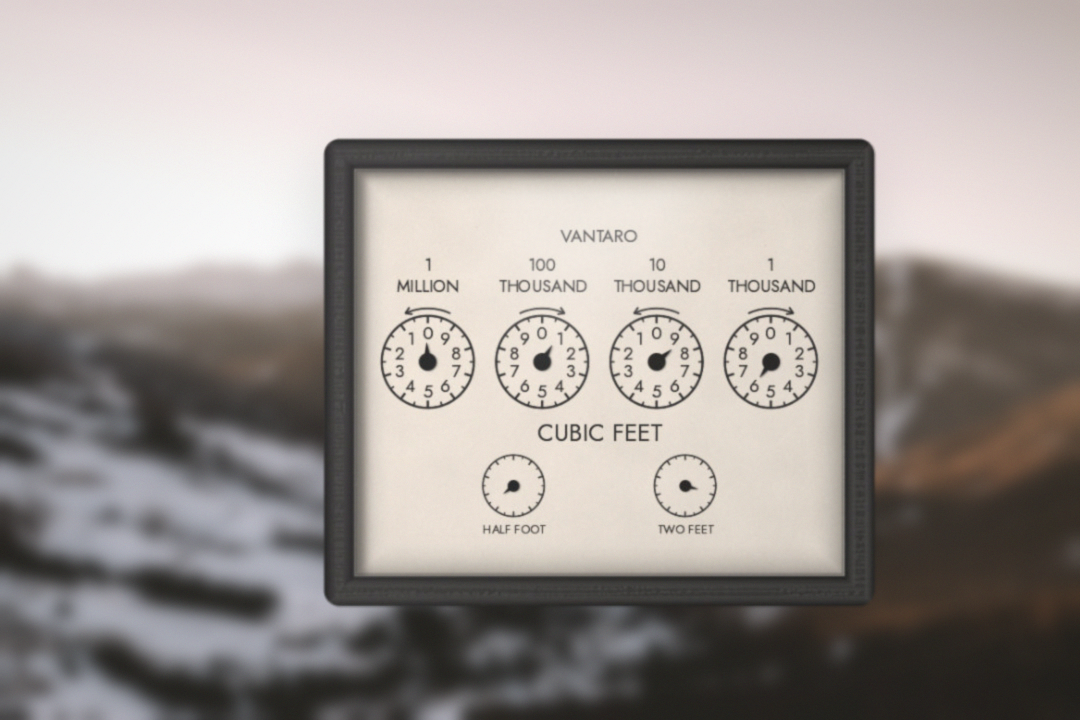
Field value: ft³ 8600
